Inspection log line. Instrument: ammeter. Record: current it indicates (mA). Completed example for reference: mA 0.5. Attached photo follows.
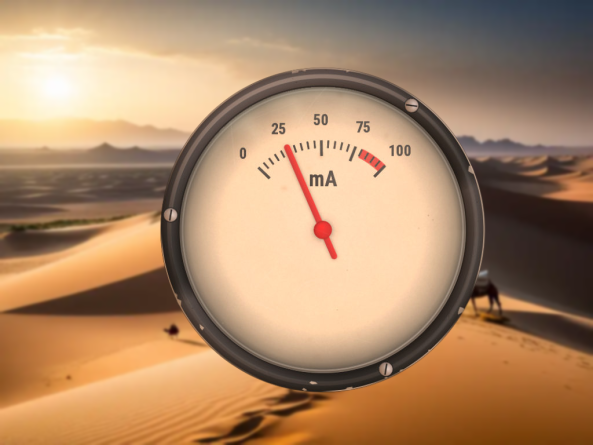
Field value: mA 25
